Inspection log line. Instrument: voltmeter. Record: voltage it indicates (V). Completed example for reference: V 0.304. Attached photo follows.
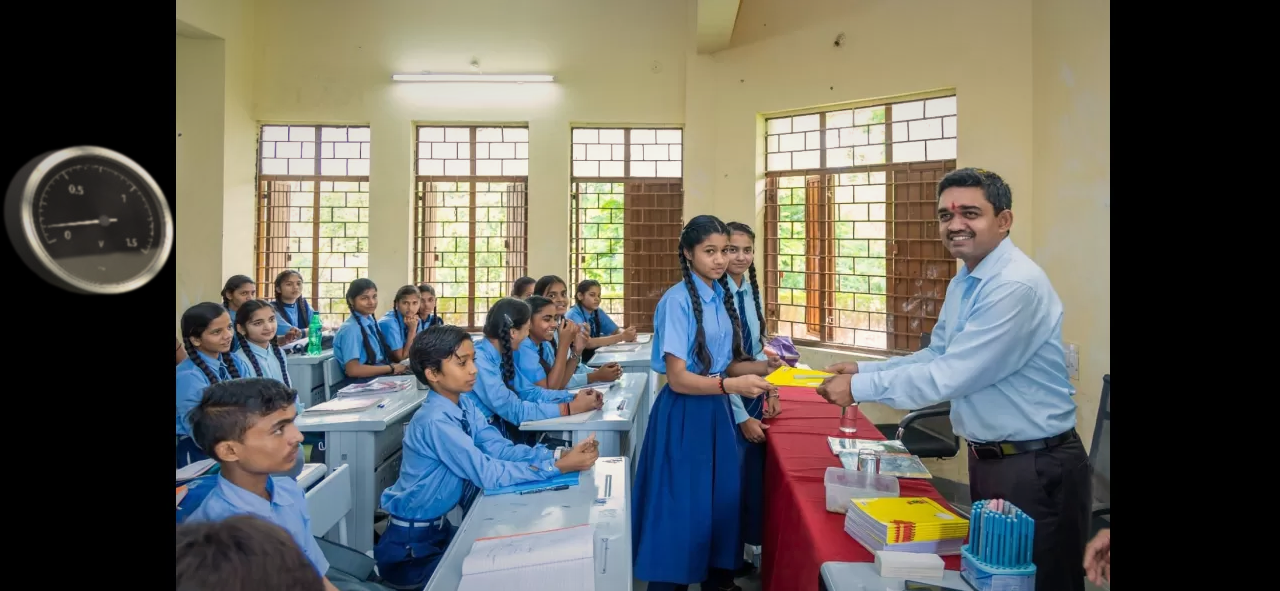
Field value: V 0.1
